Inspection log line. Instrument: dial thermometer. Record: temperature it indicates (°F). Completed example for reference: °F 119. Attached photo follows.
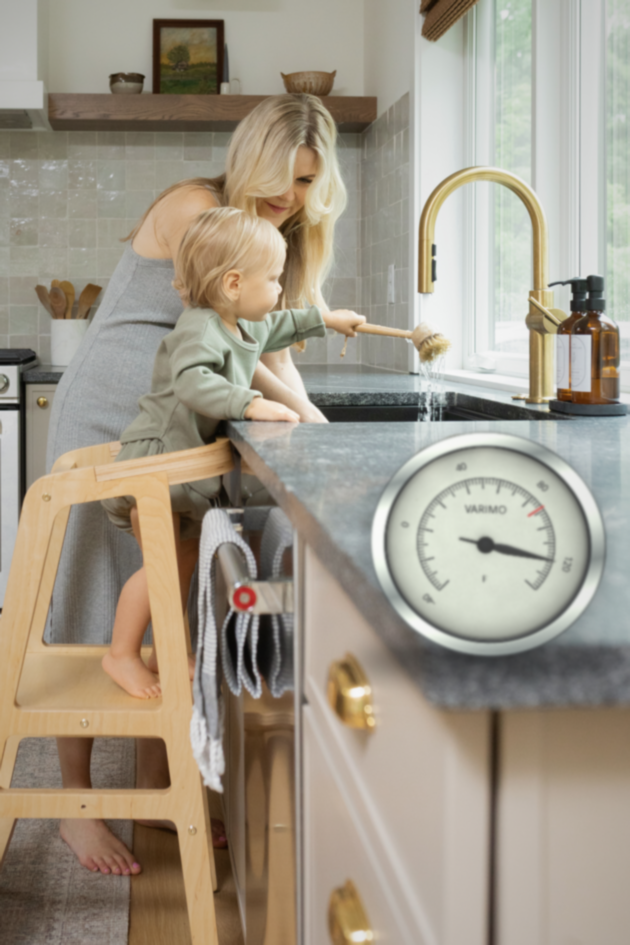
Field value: °F 120
